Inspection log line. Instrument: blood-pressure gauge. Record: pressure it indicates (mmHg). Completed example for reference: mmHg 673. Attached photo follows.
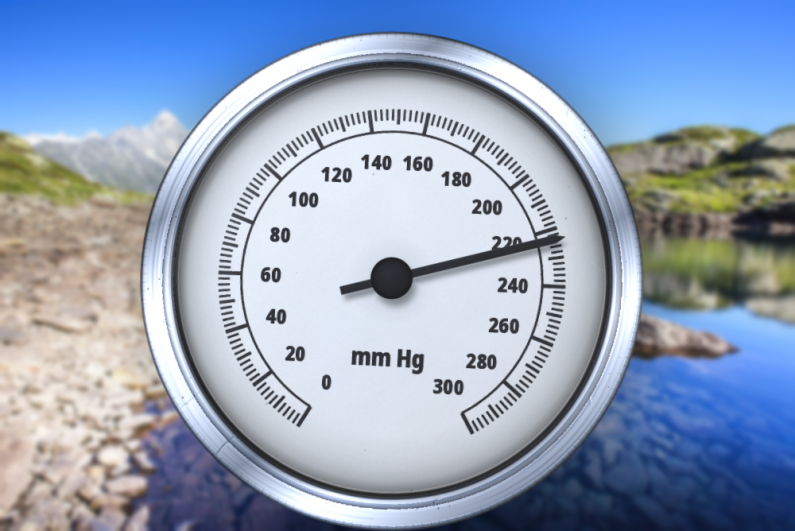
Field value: mmHg 224
